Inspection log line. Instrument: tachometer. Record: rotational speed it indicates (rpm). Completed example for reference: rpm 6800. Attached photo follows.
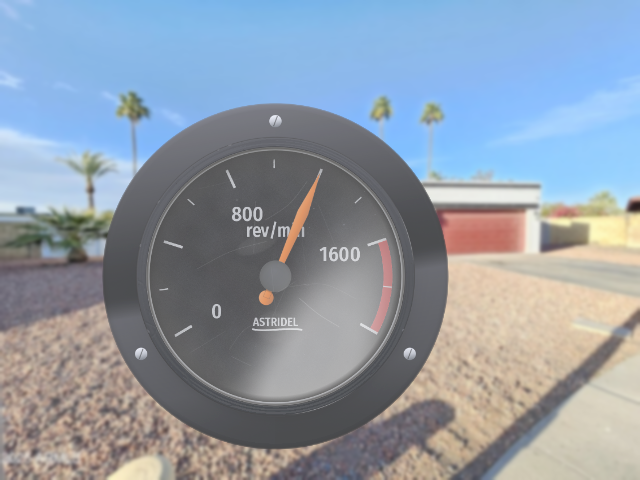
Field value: rpm 1200
